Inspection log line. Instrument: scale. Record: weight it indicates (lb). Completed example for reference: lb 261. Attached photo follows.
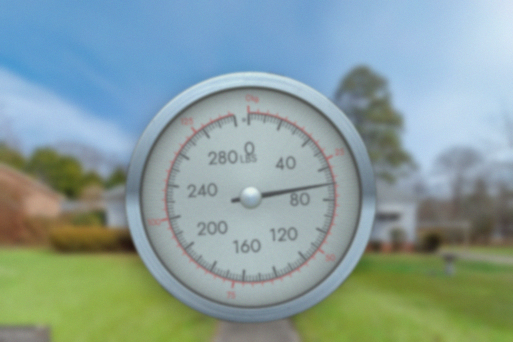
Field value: lb 70
